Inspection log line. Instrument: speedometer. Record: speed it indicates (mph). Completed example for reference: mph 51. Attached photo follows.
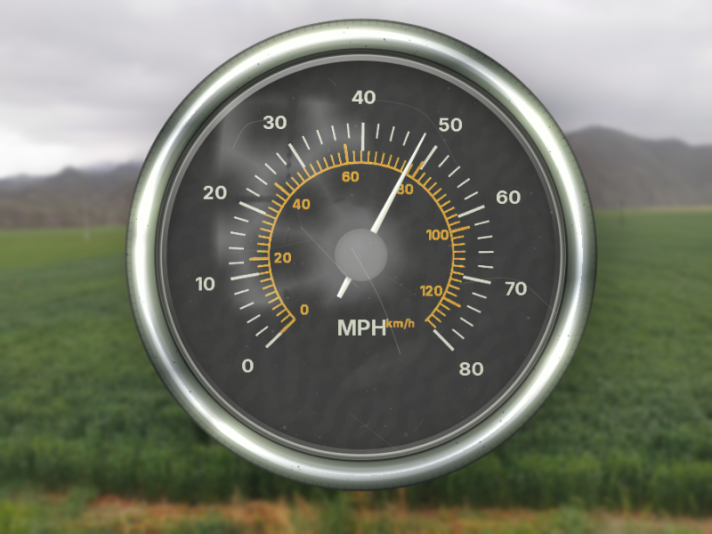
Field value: mph 48
